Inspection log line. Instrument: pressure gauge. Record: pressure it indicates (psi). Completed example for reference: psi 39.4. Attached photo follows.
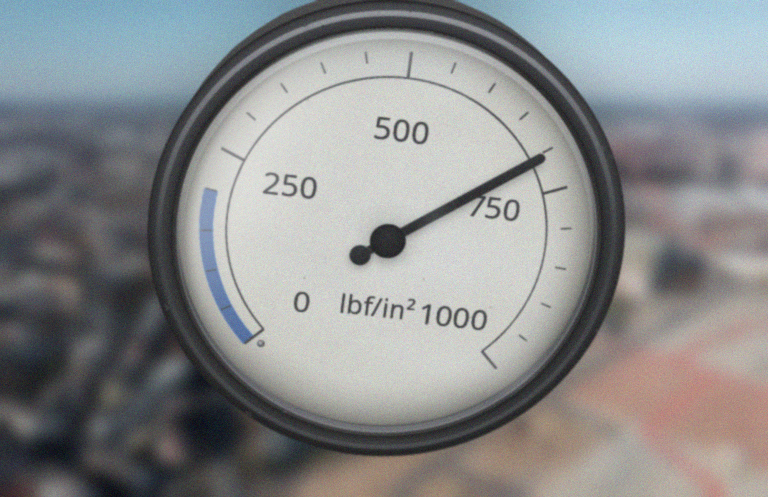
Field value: psi 700
